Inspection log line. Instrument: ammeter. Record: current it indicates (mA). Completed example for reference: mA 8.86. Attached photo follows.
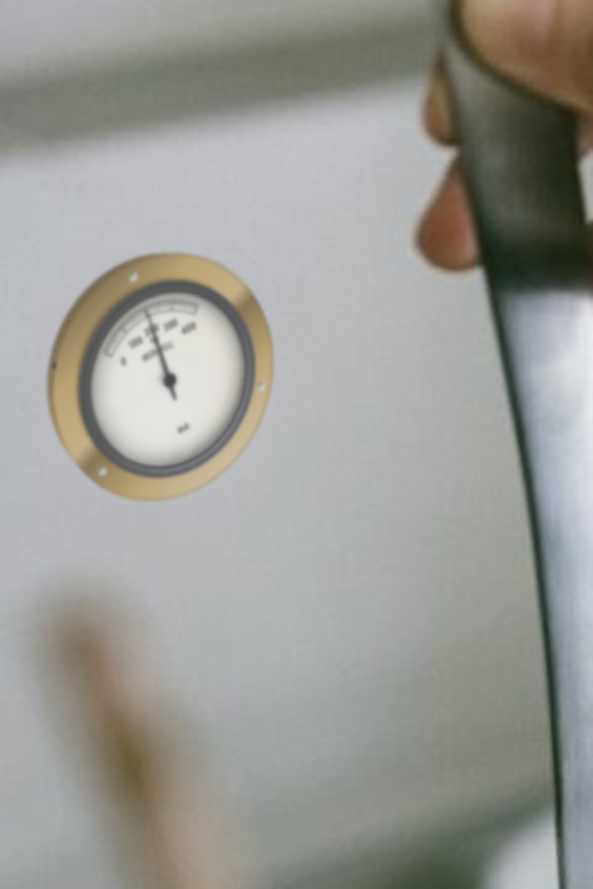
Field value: mA 200
